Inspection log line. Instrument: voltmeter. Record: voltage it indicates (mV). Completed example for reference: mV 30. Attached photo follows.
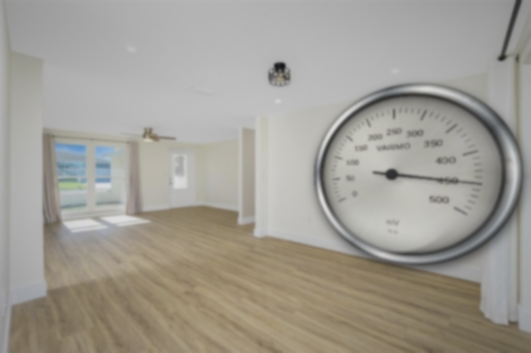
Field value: mV 450
